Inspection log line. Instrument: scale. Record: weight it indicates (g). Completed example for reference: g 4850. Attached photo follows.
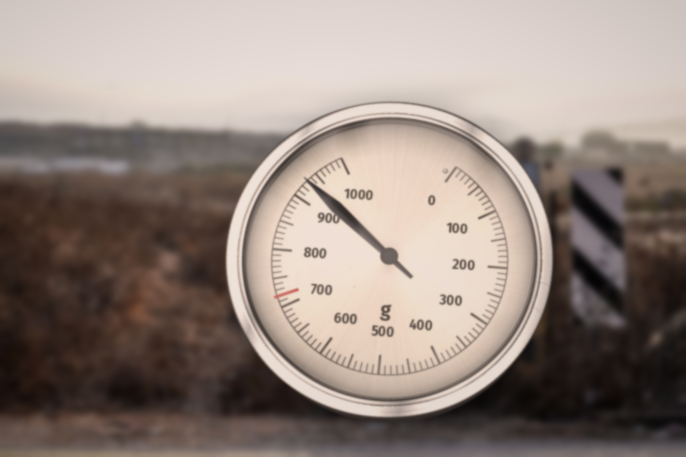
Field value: g 930
